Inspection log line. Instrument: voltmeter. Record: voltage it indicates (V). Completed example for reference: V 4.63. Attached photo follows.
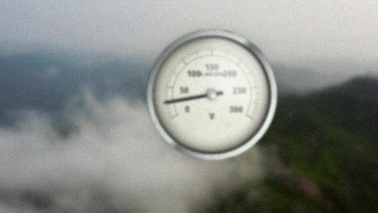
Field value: V 25
